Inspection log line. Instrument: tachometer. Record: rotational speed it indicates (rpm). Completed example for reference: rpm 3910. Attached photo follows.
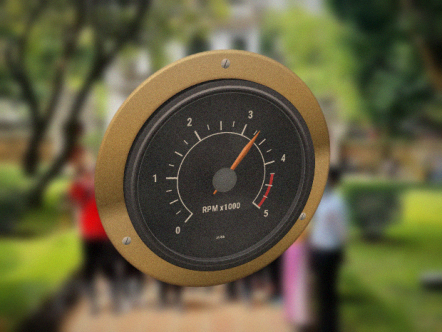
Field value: rpm 3250
